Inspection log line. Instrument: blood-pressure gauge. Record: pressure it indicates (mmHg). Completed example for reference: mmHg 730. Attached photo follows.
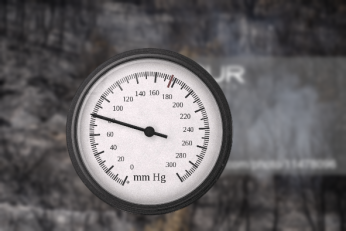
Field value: mmHg 80
